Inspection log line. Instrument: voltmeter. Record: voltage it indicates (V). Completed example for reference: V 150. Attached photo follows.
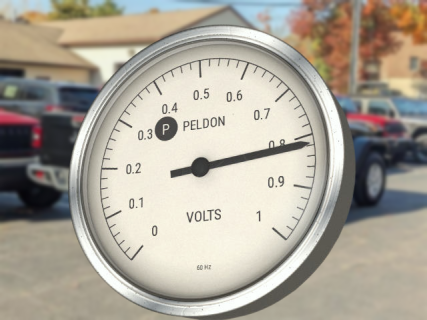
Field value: V 0.82
